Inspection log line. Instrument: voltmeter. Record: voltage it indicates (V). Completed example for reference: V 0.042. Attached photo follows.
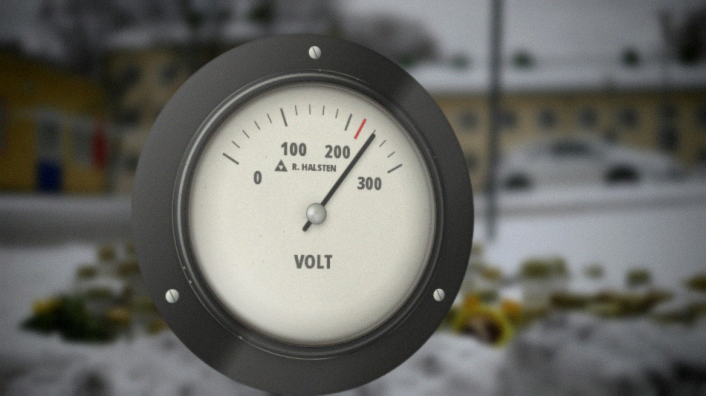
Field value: V 240
